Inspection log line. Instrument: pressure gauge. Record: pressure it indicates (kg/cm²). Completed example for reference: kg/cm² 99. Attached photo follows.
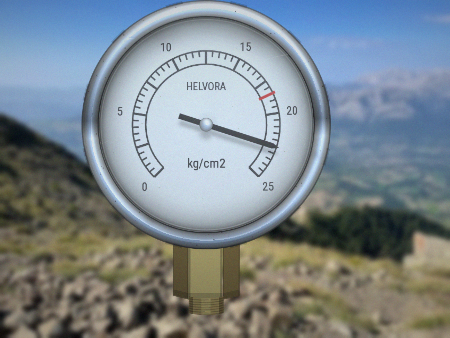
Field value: kg/cm² 22.5
